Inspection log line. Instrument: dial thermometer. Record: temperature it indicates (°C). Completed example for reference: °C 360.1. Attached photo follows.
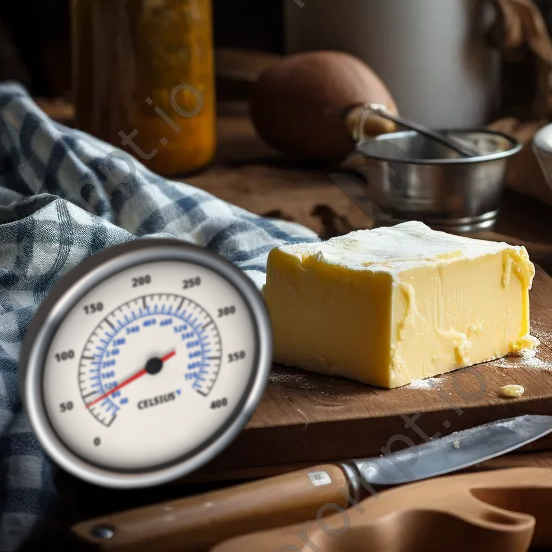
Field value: °C 40
